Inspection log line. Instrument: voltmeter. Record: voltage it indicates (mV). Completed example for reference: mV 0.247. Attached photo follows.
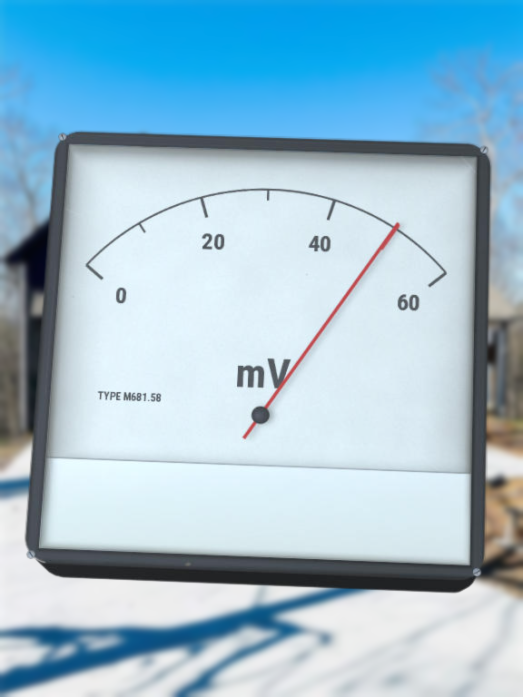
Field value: mV 50
